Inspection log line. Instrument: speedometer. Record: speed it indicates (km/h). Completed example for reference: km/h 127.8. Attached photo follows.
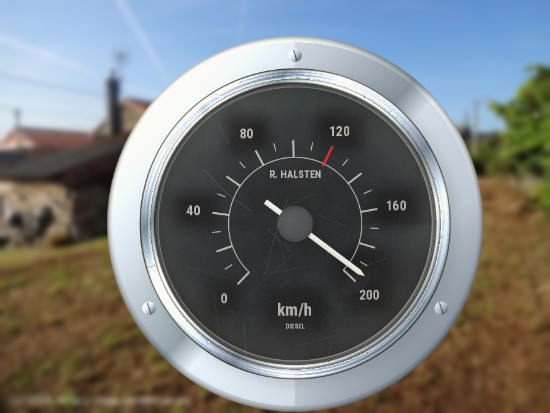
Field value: km/h 195
